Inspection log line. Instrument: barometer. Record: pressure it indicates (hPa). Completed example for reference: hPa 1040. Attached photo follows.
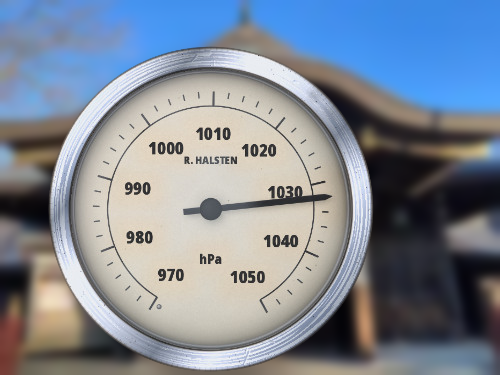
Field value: hPa 1032
